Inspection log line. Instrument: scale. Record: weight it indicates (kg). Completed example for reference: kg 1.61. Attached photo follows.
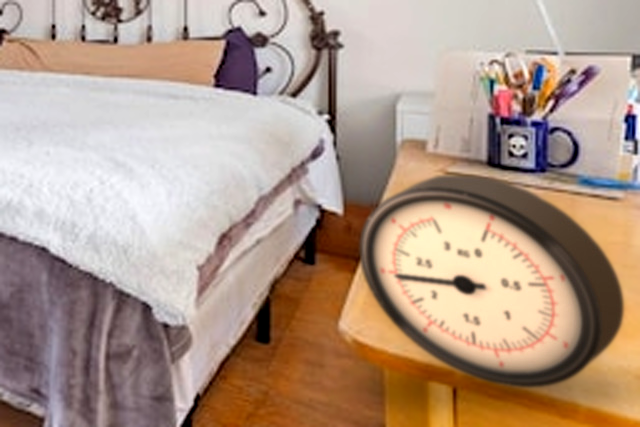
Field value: kg 2.25
